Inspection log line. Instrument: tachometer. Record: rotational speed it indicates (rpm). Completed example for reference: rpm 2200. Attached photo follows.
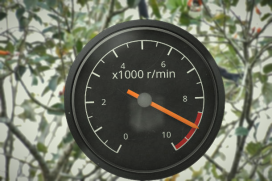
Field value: rpm 9000
